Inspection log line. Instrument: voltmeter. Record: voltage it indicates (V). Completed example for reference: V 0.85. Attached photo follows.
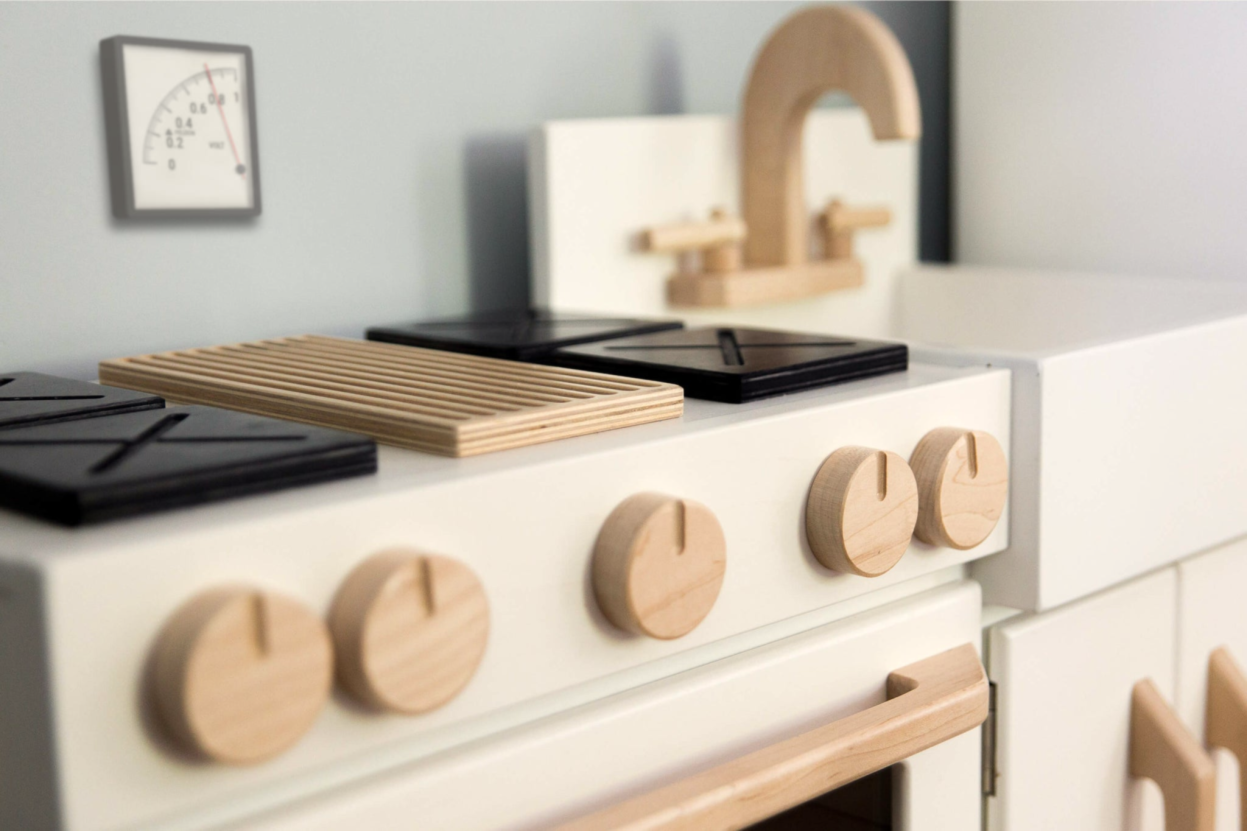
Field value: V 0.8
